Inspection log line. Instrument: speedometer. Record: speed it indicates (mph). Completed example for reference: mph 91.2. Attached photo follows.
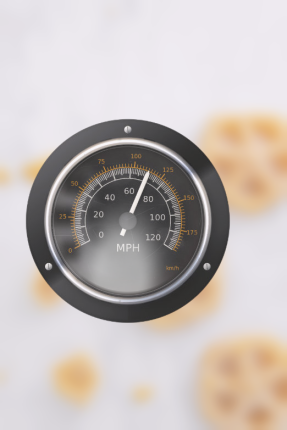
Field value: mph 70
